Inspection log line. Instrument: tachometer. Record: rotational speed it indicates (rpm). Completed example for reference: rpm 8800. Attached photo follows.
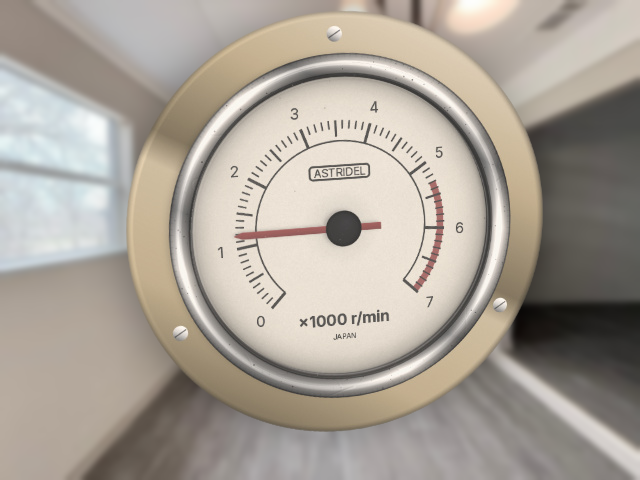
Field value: rpm 1200
